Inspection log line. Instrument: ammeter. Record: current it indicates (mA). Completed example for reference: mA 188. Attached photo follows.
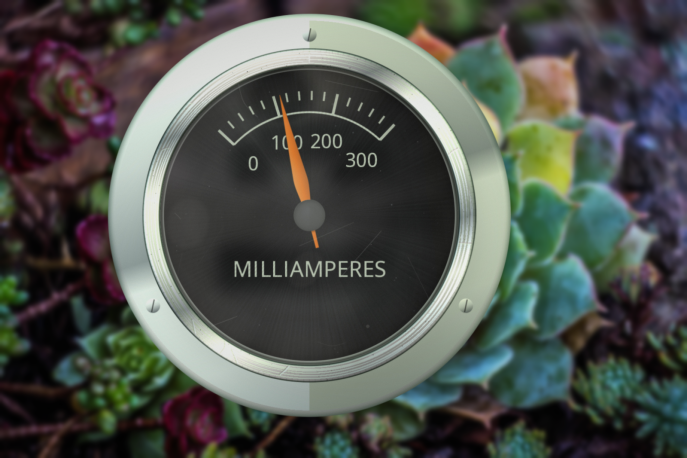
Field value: mA 110
